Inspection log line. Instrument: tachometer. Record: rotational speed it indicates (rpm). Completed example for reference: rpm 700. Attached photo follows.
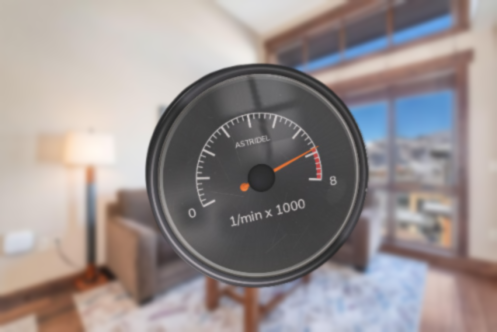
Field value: rpm 6800
